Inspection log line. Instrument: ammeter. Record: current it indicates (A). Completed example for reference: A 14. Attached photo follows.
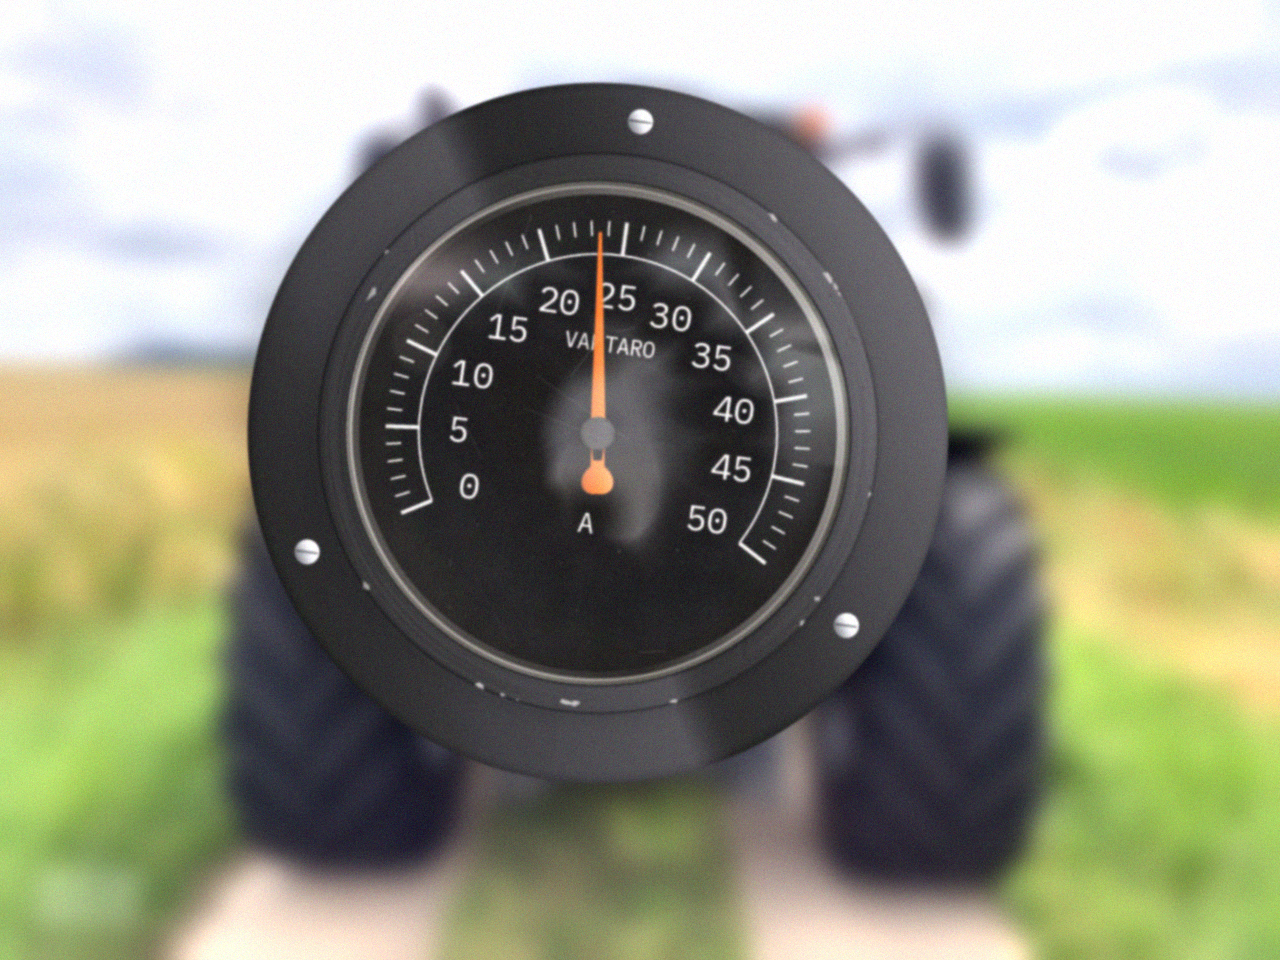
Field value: A 23.5
